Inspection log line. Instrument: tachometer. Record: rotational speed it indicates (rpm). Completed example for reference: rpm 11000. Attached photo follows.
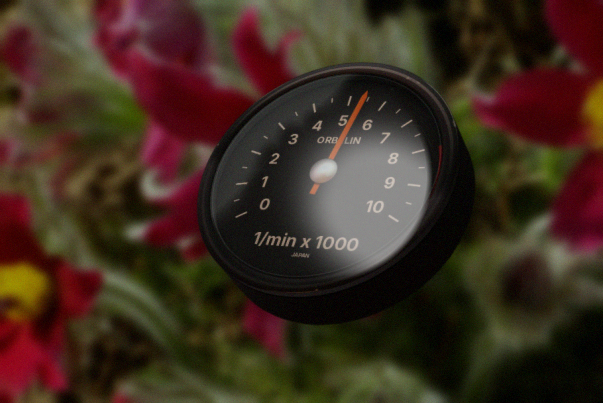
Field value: rpm 5500
